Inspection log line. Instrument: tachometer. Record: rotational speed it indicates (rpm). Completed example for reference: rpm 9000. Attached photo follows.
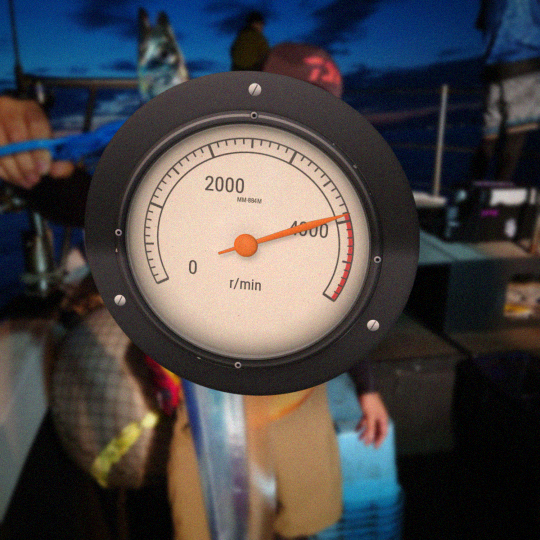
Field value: rpm 3900
